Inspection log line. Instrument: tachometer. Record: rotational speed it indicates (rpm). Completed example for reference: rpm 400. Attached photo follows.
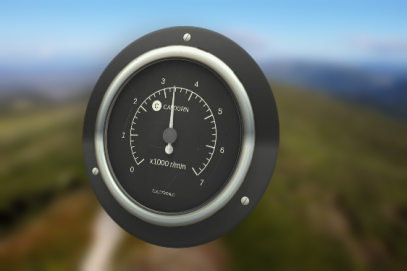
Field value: rpm 3400
